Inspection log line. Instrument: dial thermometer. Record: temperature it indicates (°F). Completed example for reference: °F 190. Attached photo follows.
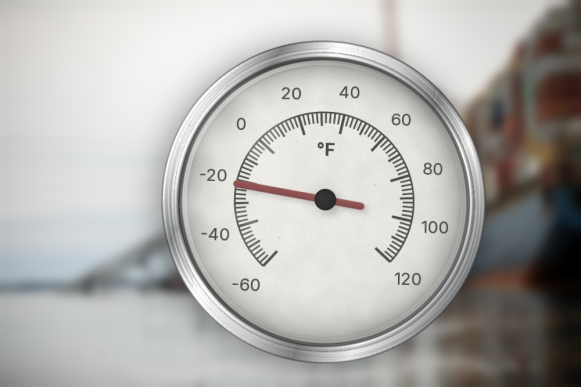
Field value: °F -22
